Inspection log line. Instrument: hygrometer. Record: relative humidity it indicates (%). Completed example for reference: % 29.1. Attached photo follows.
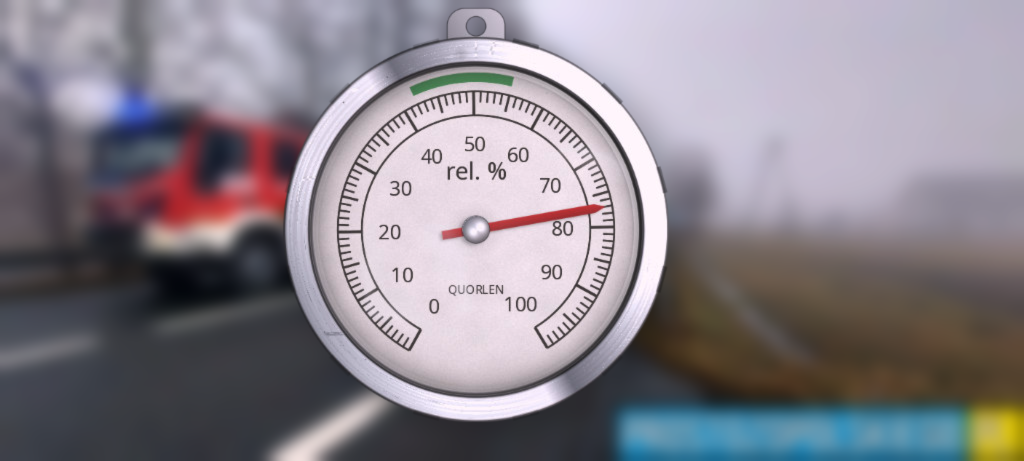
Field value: % 77
